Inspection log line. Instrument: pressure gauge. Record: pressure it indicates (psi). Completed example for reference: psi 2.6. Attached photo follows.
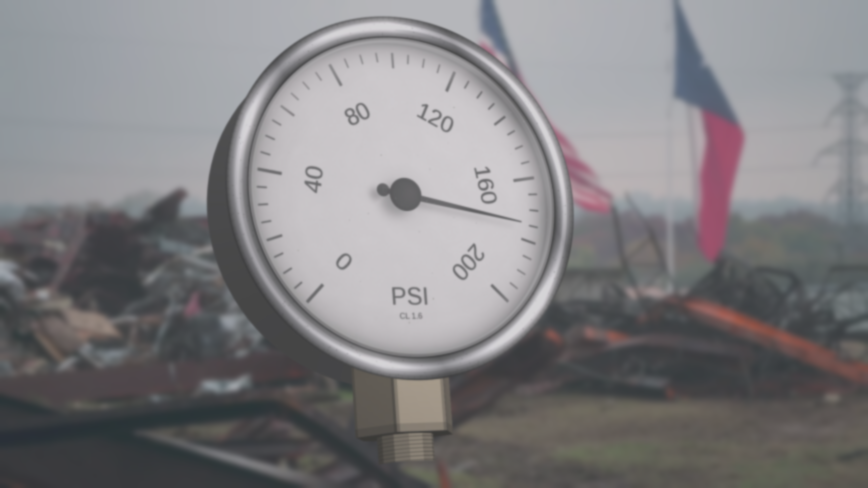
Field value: psi 175
